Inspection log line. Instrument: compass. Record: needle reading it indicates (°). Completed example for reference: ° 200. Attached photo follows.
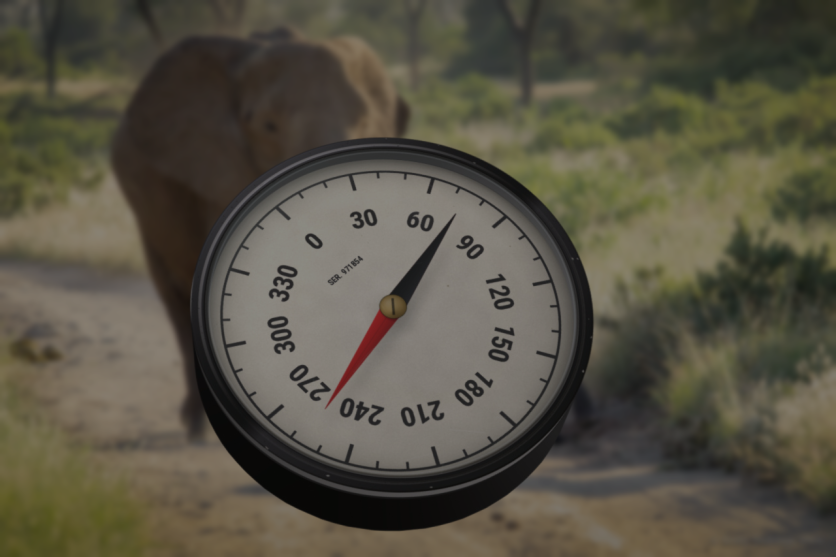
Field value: ° 255
